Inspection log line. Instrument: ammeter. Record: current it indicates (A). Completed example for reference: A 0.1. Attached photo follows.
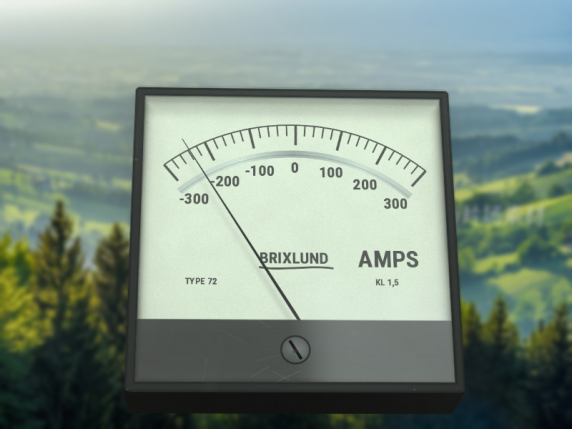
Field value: A -240
